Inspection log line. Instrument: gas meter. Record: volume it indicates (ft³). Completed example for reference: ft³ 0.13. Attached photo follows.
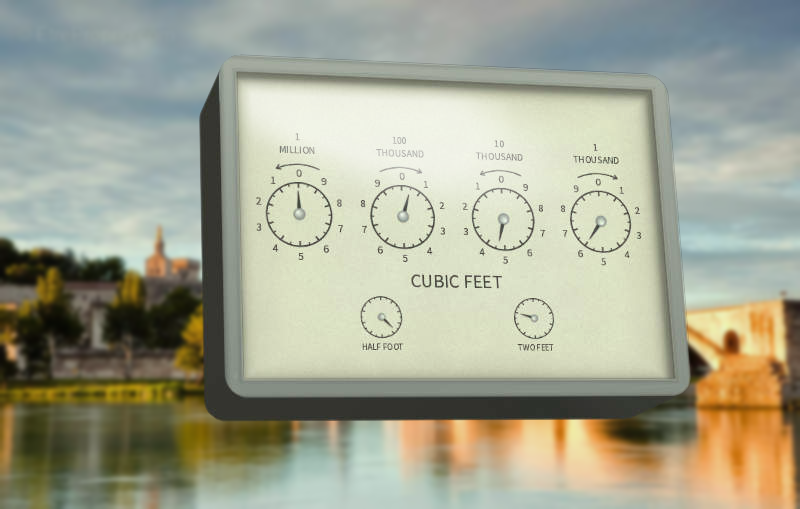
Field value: ft³ 4600
